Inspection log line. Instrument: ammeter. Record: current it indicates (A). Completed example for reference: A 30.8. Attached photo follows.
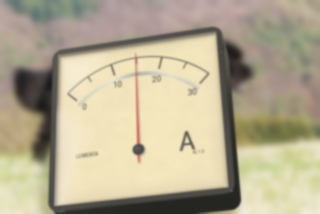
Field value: A 15
